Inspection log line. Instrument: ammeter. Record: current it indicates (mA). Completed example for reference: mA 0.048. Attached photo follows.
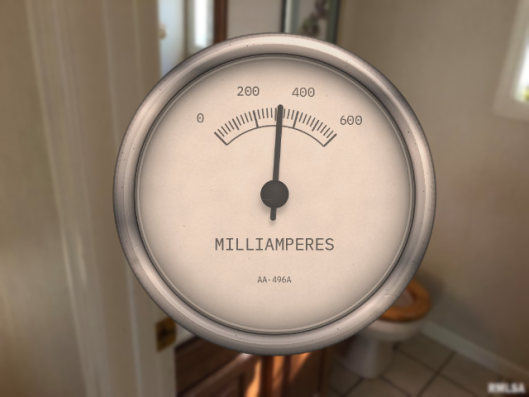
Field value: mA 320
